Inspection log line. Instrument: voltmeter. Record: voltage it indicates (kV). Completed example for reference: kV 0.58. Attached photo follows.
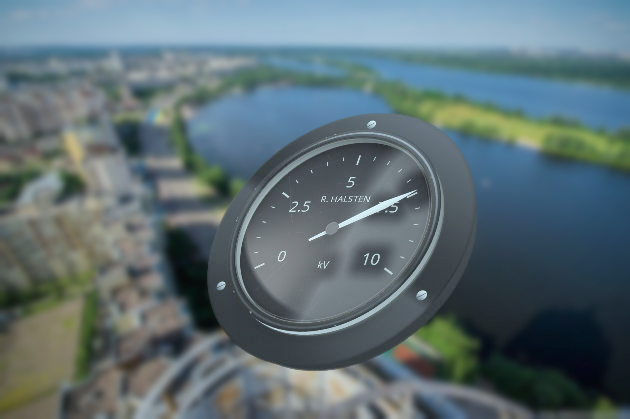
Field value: kV 7.5
